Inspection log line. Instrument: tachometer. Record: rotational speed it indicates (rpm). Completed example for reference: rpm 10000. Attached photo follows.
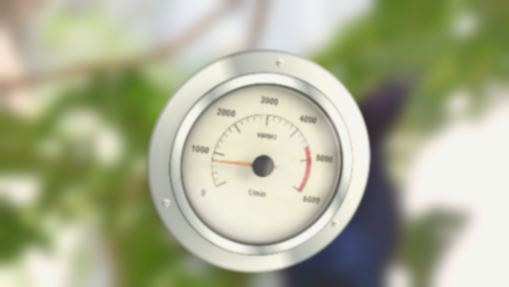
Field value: rpm 800
